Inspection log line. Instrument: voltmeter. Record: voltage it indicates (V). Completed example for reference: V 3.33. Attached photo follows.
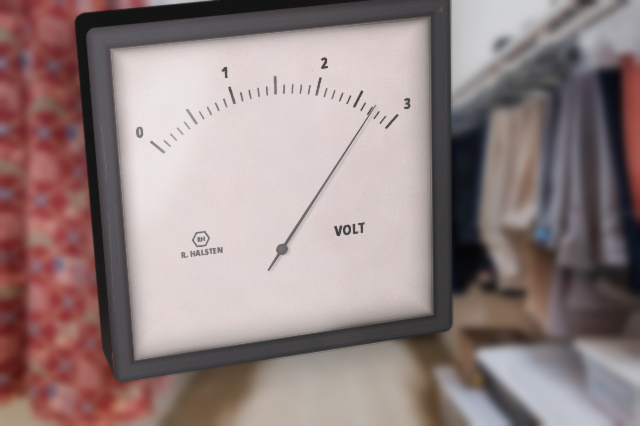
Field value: V 2.7
